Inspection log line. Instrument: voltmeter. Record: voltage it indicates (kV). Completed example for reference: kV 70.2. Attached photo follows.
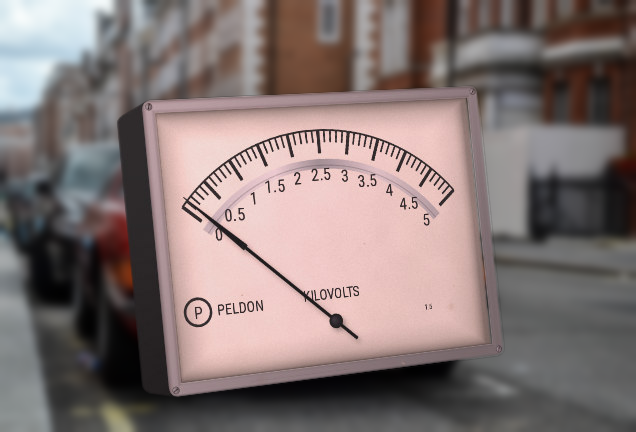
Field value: kV 0.1
